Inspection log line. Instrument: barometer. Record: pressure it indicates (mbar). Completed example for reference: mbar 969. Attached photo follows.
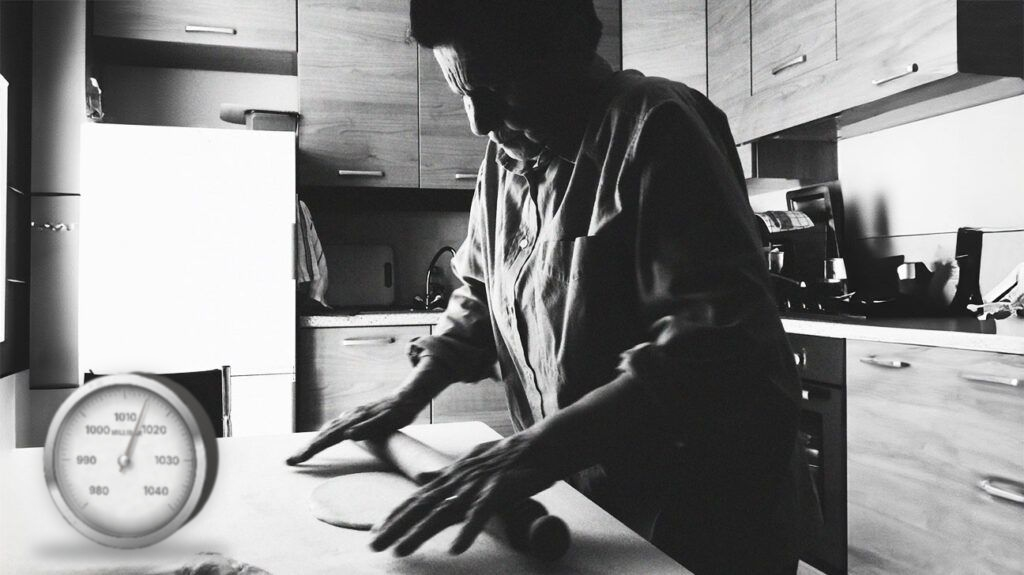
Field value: mbar 1015
